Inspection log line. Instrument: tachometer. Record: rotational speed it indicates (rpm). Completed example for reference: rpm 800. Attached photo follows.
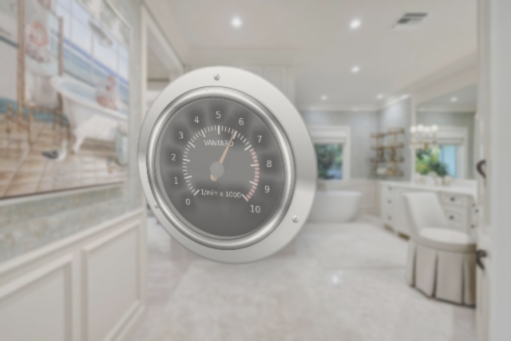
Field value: rpm 6000
